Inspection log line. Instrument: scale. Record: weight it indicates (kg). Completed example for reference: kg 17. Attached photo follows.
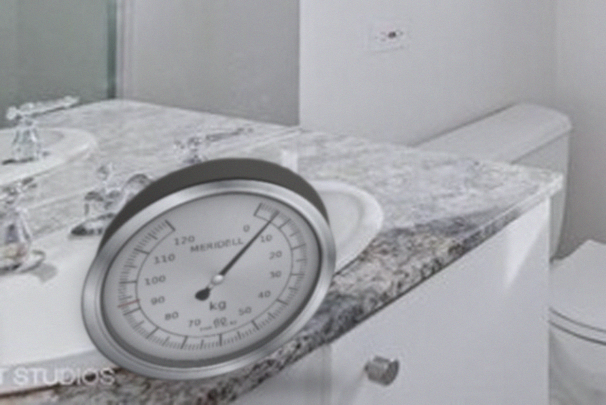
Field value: kg 5
